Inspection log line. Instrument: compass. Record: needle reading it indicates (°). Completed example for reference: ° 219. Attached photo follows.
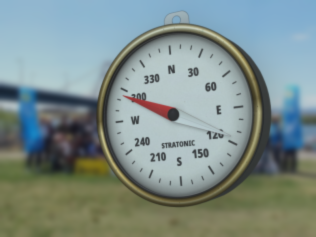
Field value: ° 295
